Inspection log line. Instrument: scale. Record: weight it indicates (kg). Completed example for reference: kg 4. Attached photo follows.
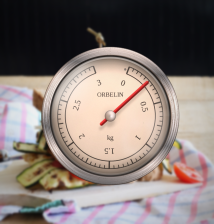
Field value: kg 0.25
